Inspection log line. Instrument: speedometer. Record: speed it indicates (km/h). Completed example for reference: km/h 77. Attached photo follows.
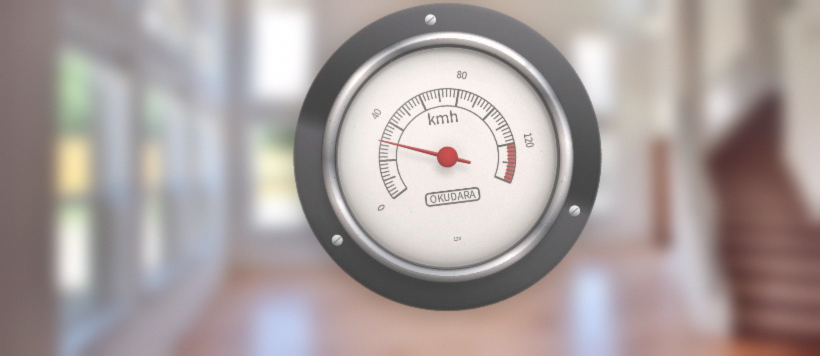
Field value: km/h 30
